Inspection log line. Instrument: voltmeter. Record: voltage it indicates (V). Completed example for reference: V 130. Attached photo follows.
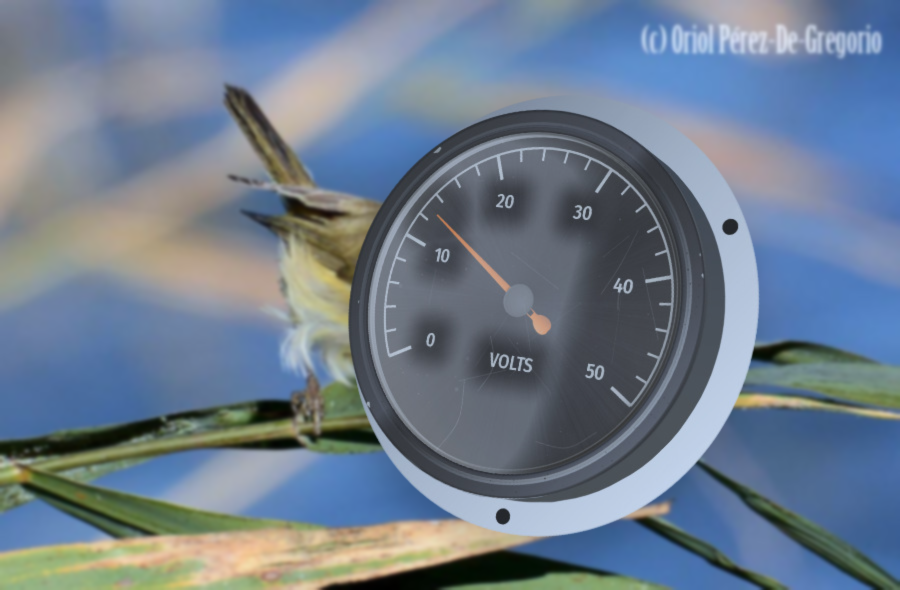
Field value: V 13
